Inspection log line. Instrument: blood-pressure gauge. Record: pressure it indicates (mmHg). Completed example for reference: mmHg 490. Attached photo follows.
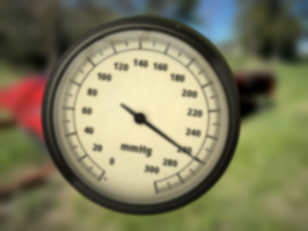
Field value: mmHg 260
